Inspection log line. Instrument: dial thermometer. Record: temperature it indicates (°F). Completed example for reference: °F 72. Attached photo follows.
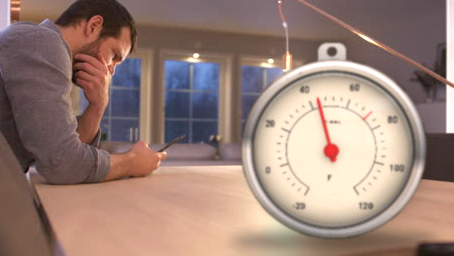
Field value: °F 44
